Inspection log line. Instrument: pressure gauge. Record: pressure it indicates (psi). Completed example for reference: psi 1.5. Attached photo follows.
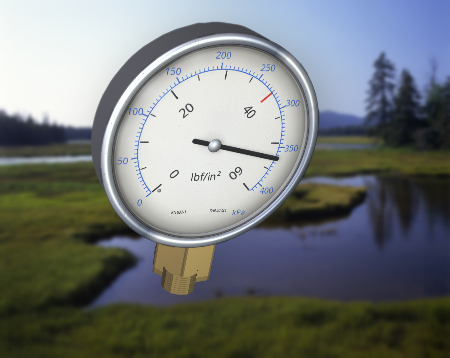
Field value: psi 52.5
